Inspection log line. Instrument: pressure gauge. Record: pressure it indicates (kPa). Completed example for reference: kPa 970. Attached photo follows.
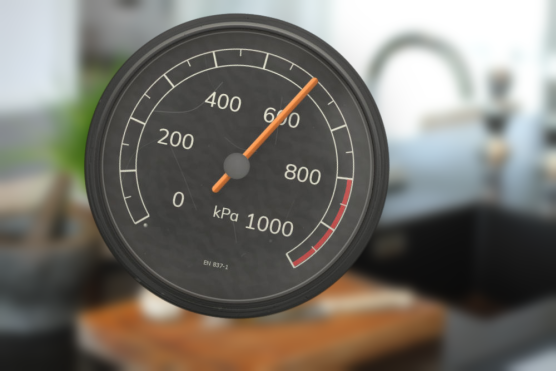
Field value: kPa 600
